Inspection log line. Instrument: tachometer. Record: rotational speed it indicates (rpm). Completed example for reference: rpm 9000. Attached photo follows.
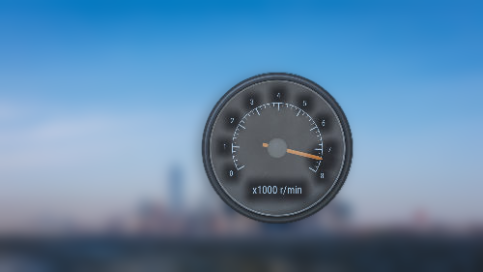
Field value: rpm 7400
